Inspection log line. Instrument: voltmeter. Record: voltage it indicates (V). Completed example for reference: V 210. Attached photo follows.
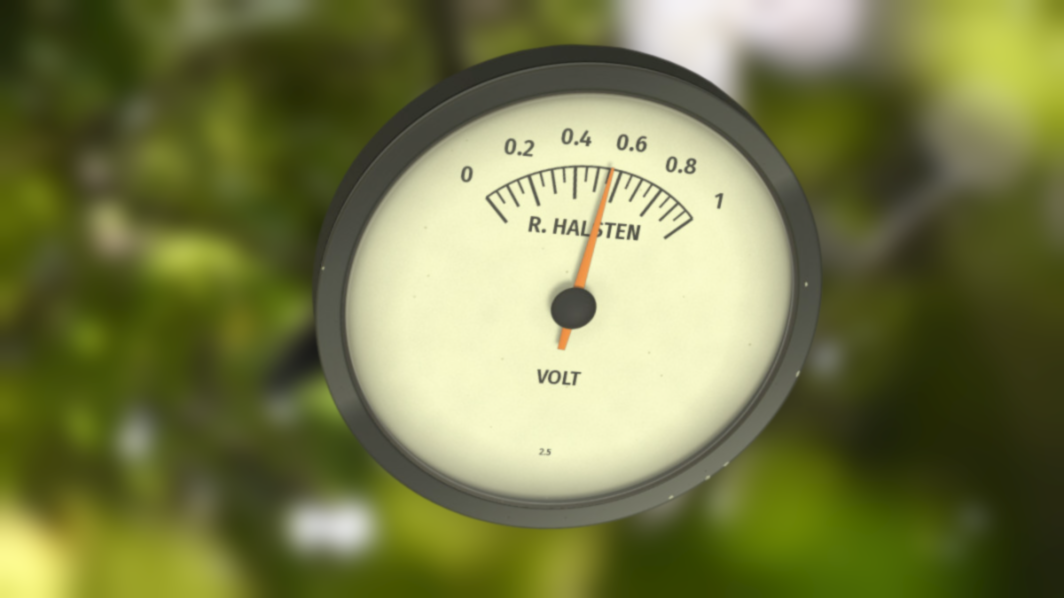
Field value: V 0.55
